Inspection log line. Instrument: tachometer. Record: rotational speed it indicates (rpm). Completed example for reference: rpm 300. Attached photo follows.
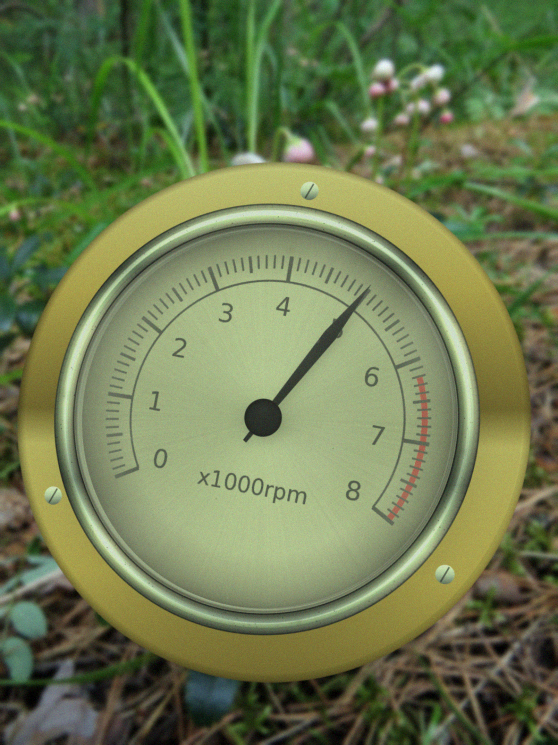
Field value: rpm 5000
